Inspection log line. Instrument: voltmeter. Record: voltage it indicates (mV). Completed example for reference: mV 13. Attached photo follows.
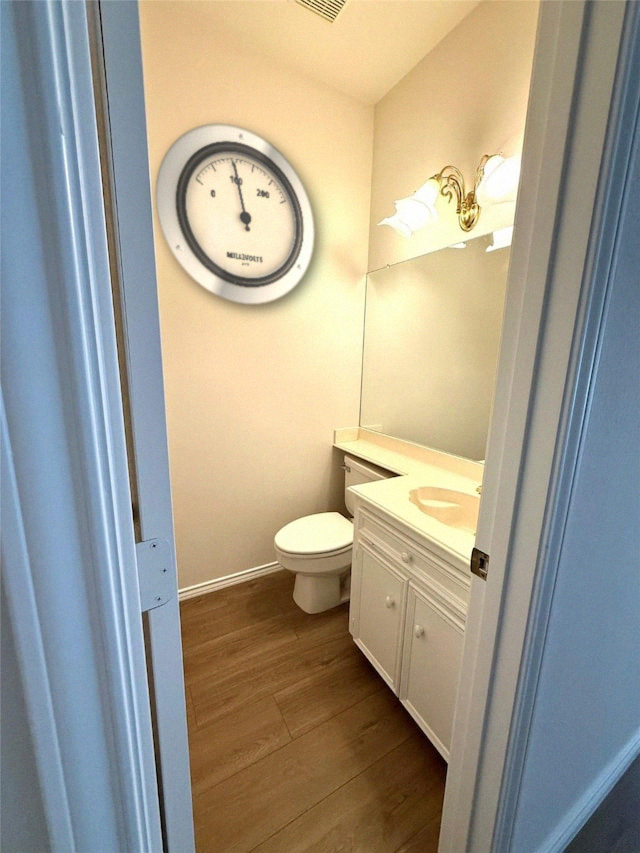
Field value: mV 100
